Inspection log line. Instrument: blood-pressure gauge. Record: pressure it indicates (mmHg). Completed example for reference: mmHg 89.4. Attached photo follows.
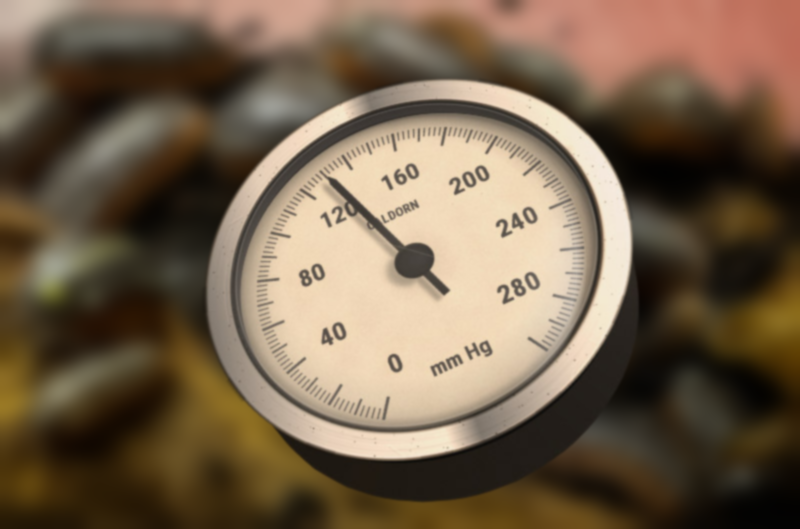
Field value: mmHg 130
